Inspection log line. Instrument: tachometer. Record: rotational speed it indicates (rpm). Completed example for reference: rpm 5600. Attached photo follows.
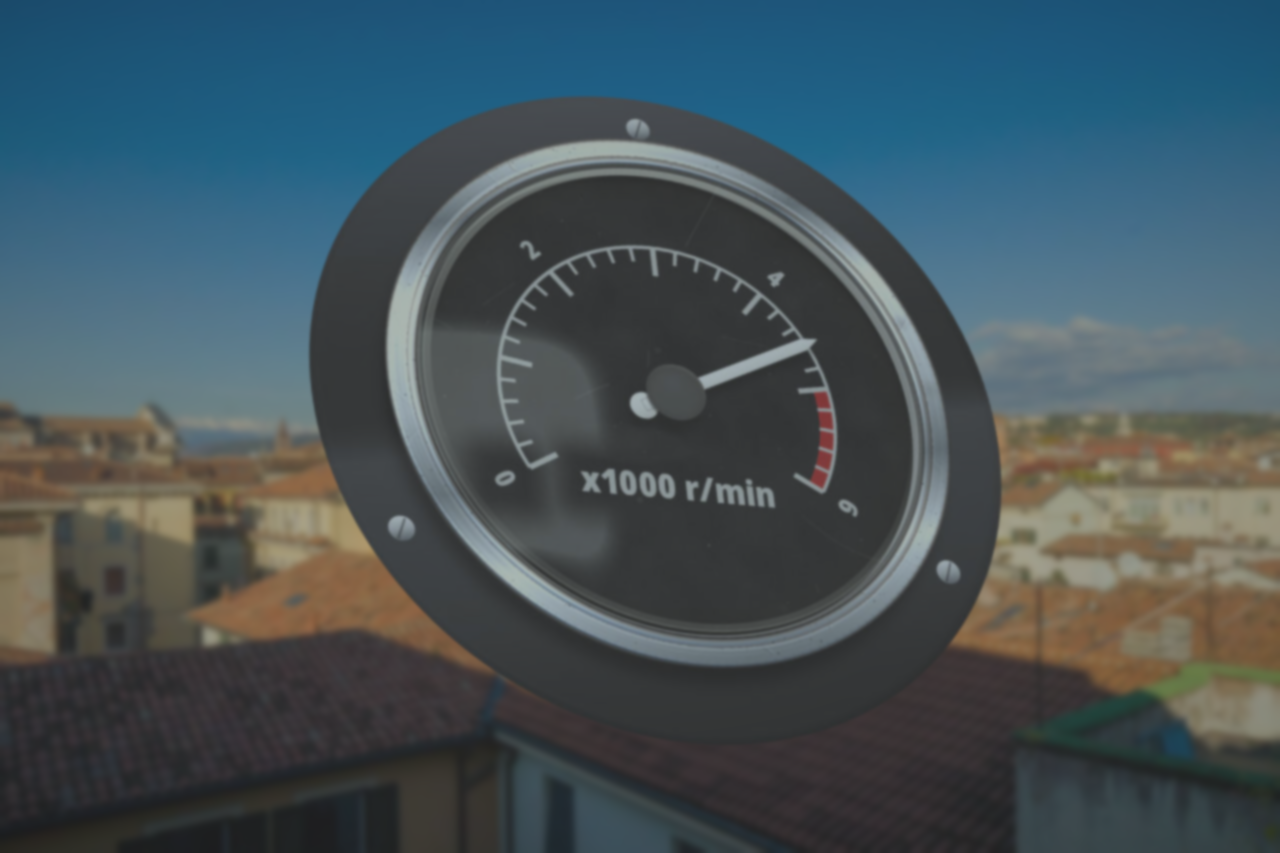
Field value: rpm 4600
